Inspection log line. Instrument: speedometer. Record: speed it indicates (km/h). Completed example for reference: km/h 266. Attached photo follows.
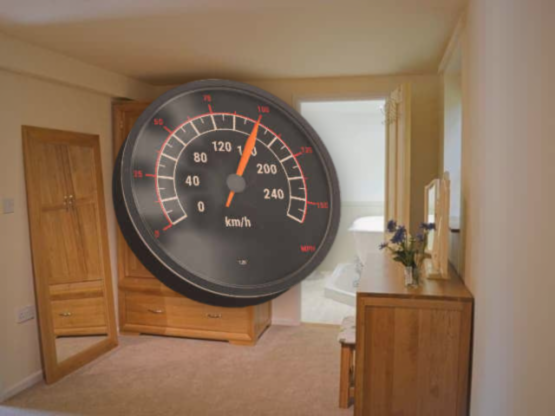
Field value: km/h 160
